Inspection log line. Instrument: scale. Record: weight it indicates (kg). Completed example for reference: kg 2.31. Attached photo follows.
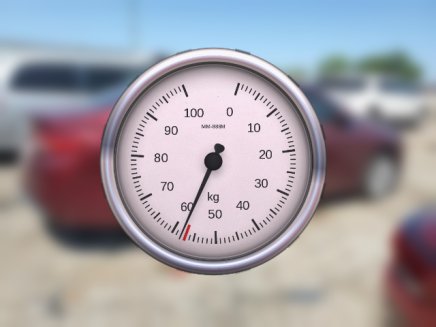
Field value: kg 58
